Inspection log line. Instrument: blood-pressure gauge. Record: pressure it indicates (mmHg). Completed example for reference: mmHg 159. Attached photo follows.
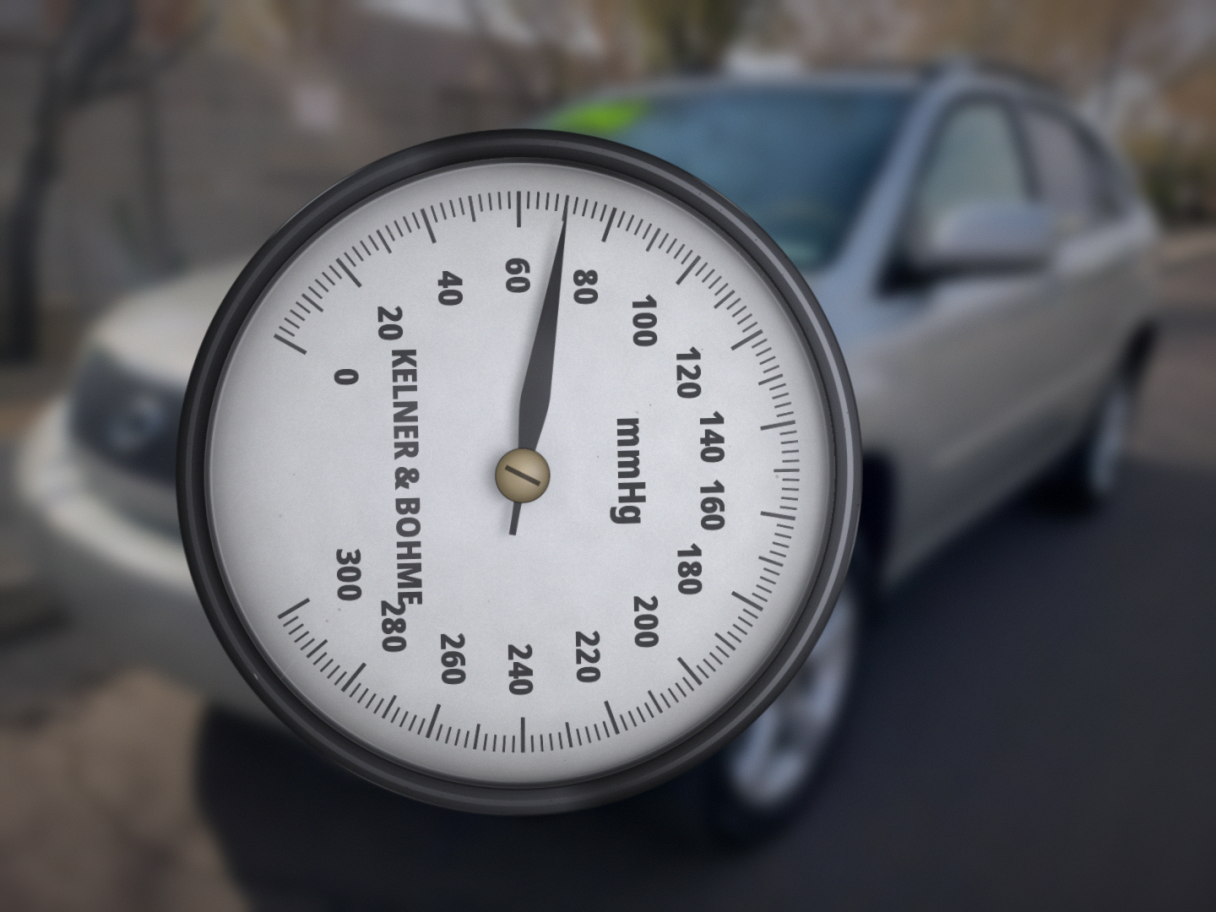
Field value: mmHg 70
